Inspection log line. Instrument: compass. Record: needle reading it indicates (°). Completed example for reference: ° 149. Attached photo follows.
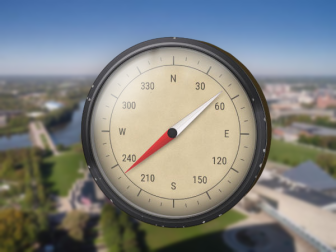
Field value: ° 230
